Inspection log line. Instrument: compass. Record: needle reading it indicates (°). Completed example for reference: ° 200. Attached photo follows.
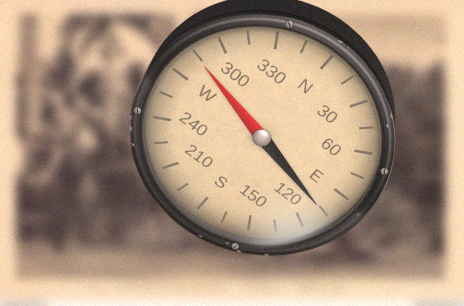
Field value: ° 285
